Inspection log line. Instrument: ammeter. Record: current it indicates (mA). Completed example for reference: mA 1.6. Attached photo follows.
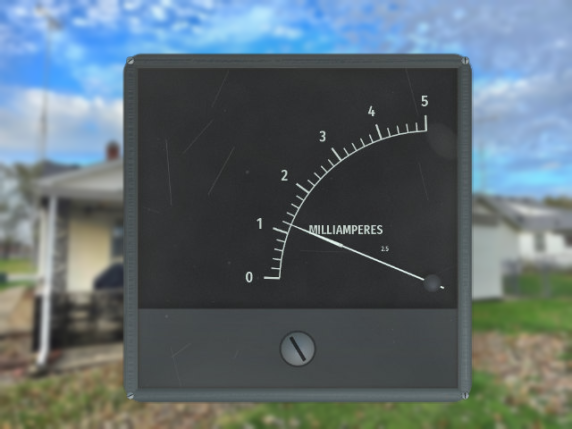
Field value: mA 1.2
